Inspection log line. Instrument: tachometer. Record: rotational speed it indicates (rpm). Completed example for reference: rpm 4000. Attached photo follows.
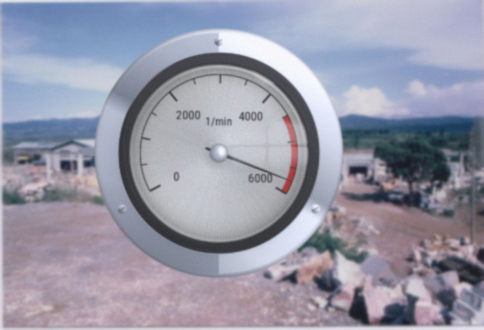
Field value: rpm 5750
